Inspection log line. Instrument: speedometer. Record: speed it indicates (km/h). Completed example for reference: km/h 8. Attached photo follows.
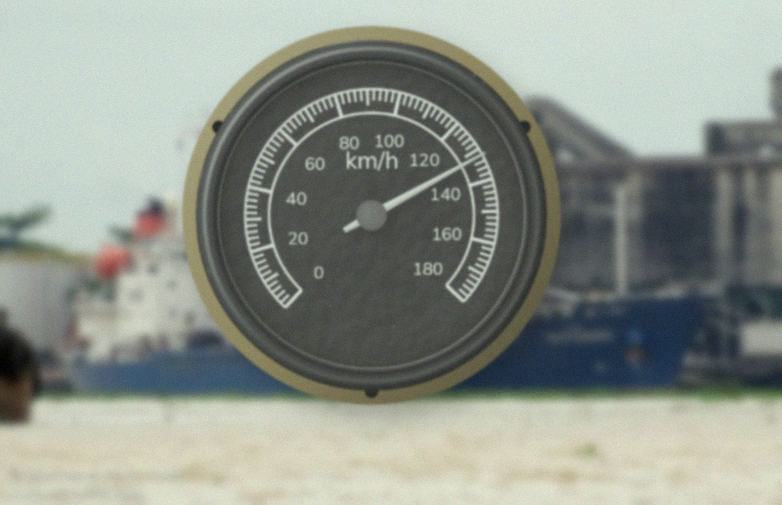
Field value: km/h 132
